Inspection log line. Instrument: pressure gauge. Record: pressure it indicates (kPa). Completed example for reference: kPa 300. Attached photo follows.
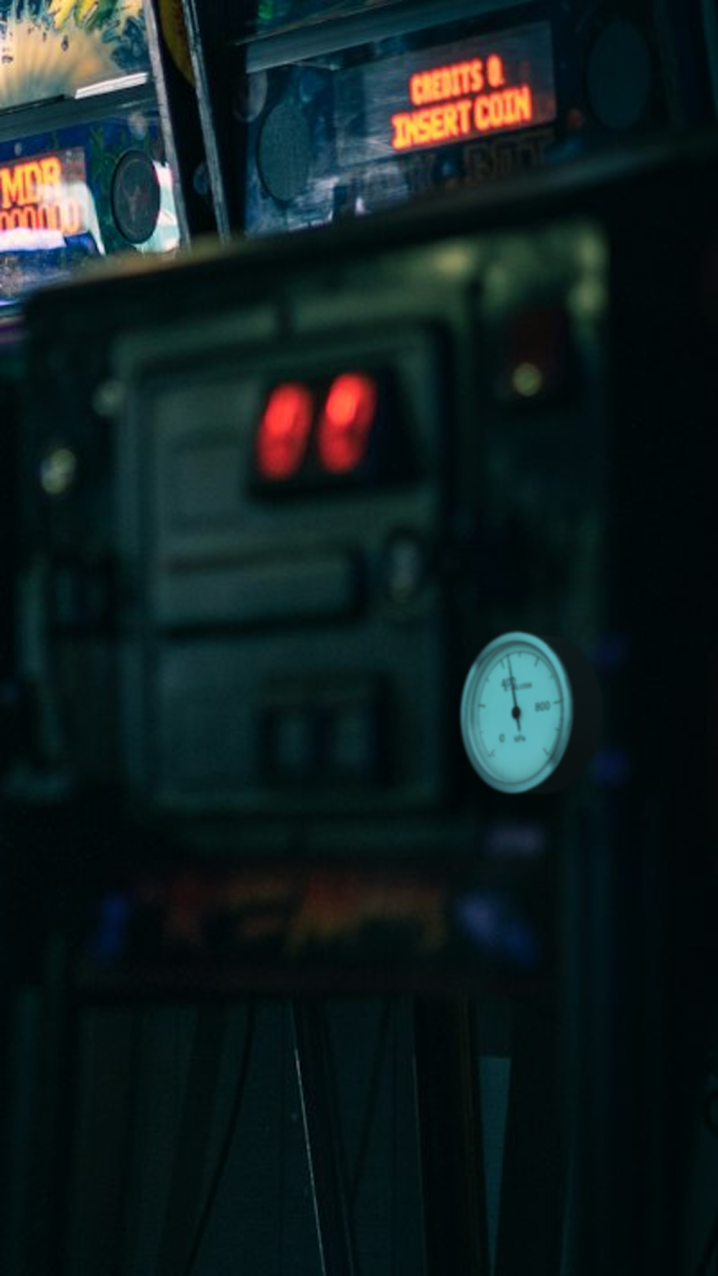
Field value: kPa 450
